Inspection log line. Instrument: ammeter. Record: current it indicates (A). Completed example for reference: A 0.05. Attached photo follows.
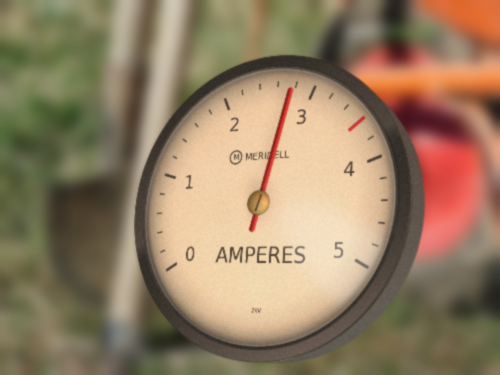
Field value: A 2.8
